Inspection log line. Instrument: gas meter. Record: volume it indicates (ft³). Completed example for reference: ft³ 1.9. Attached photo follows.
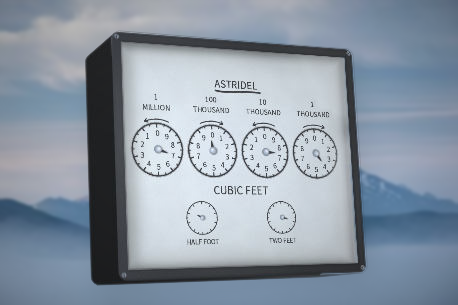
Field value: ft³ 697400
